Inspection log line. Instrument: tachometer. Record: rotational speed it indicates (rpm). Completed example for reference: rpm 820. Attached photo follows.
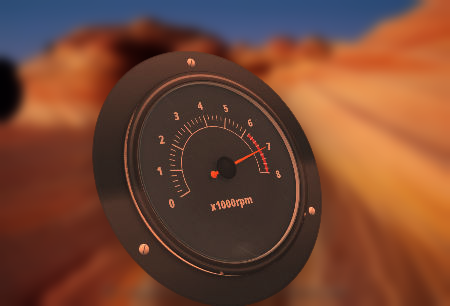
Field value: rpm 7000
